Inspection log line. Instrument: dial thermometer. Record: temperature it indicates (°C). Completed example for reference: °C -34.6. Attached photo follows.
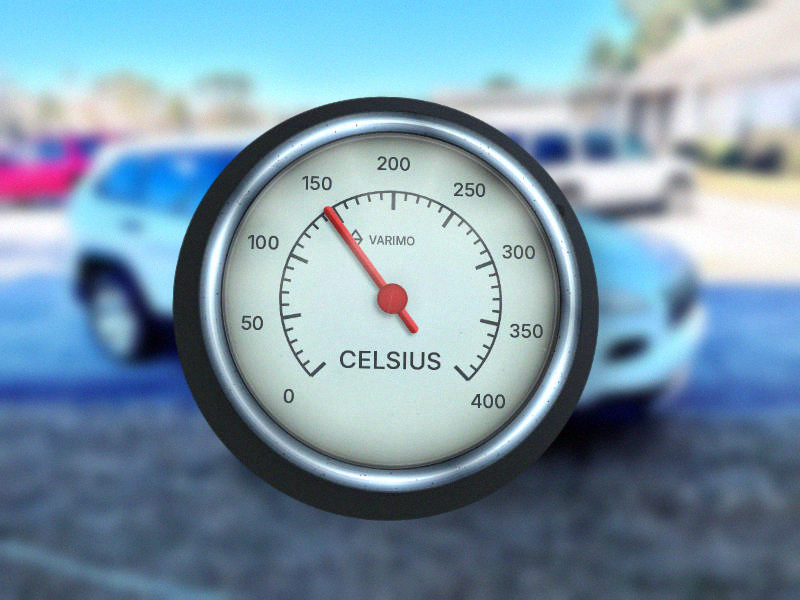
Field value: °C 145
